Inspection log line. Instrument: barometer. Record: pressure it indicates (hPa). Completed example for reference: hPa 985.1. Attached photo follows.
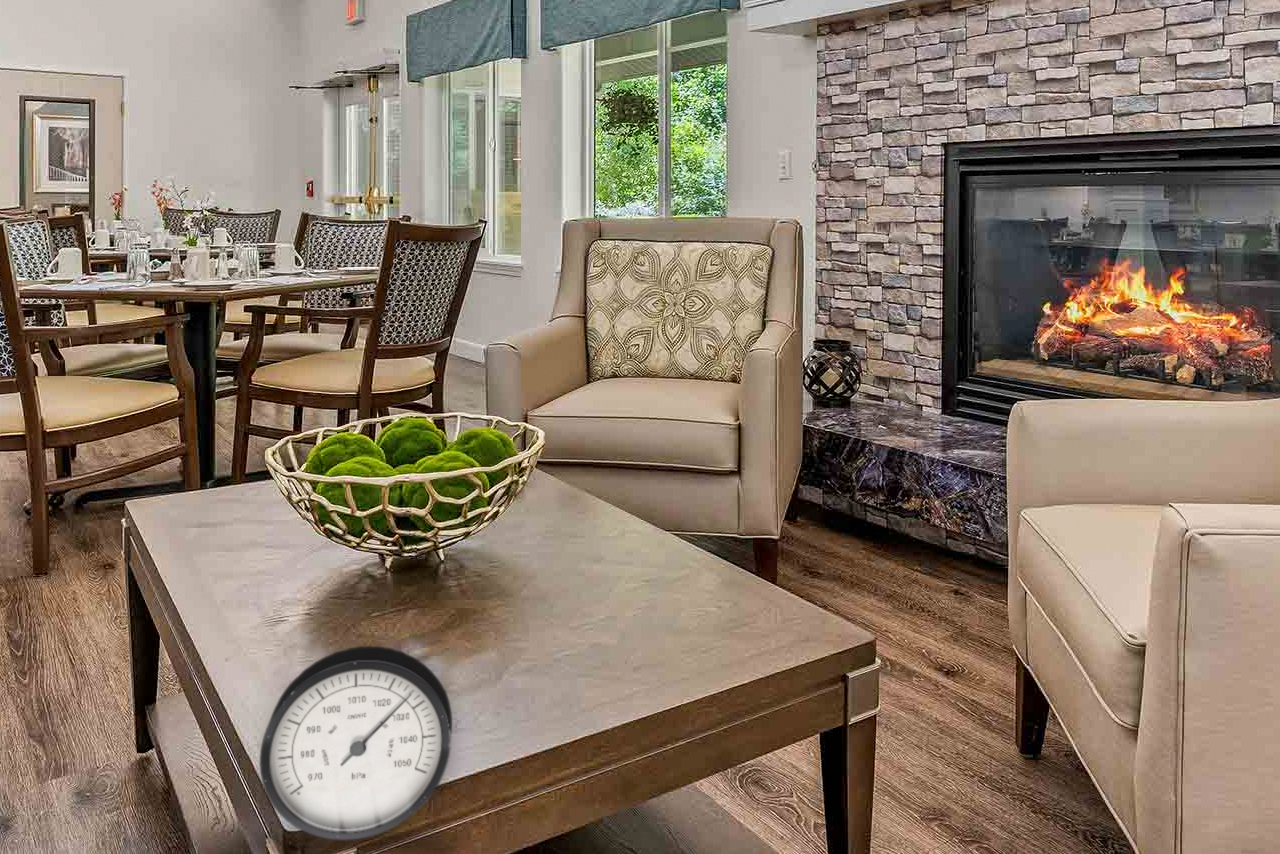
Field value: hPa 1026
